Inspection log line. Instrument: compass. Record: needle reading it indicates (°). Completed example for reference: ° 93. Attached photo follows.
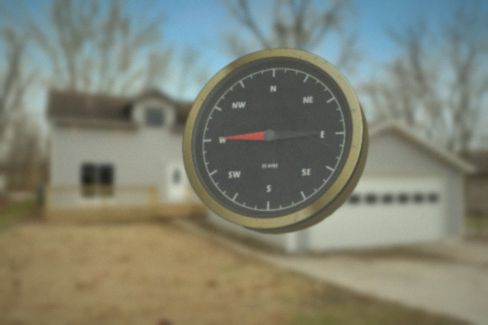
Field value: ° 270
